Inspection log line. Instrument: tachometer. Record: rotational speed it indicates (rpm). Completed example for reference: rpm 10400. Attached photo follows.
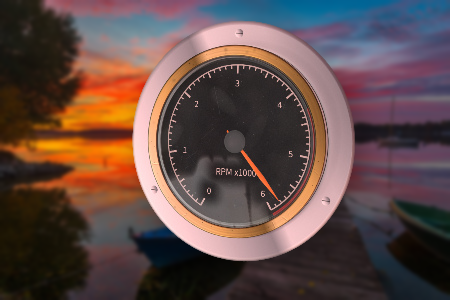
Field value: rpm 5800
